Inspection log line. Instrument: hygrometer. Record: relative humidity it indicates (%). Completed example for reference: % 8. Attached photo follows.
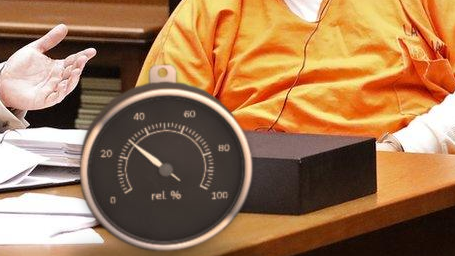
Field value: % 30
